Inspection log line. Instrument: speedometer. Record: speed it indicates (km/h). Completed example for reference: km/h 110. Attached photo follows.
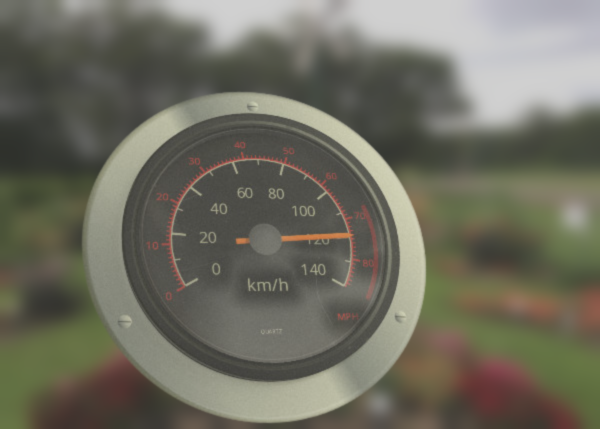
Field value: km/h 120
